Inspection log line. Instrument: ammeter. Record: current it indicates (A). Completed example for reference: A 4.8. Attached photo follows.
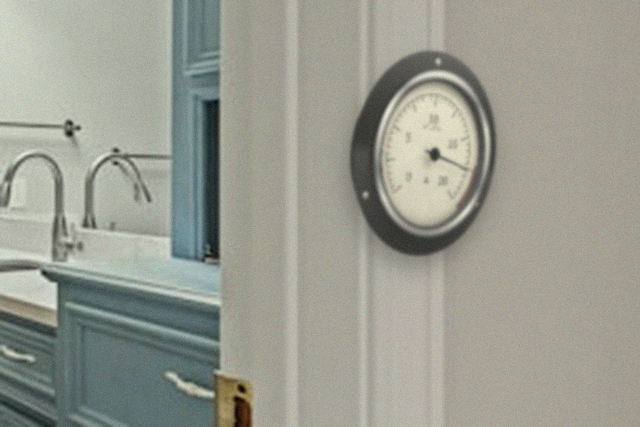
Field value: A 17.5
